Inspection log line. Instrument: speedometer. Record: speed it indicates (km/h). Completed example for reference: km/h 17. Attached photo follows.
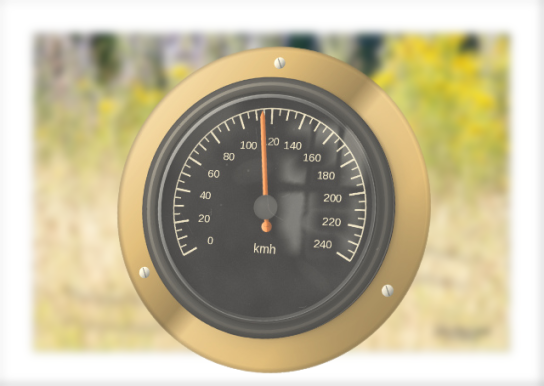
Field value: km/h 115
